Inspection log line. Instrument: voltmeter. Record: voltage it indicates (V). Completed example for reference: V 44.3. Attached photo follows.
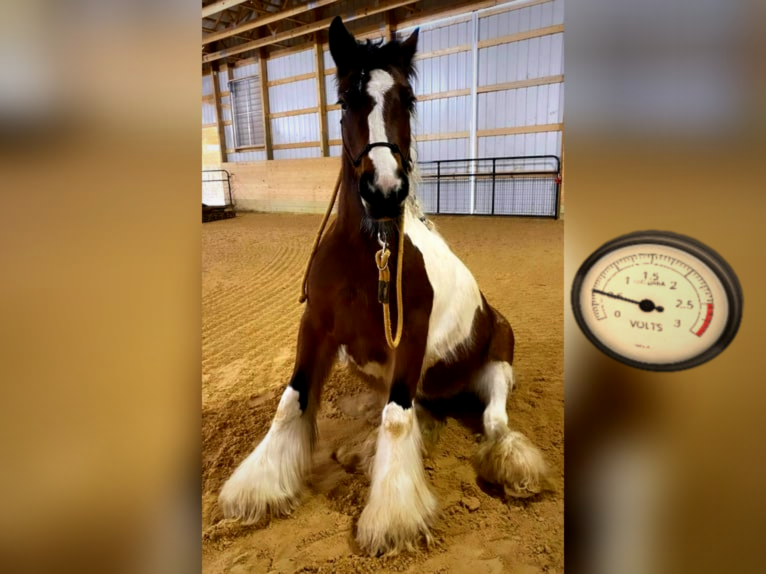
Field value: V 0.5
